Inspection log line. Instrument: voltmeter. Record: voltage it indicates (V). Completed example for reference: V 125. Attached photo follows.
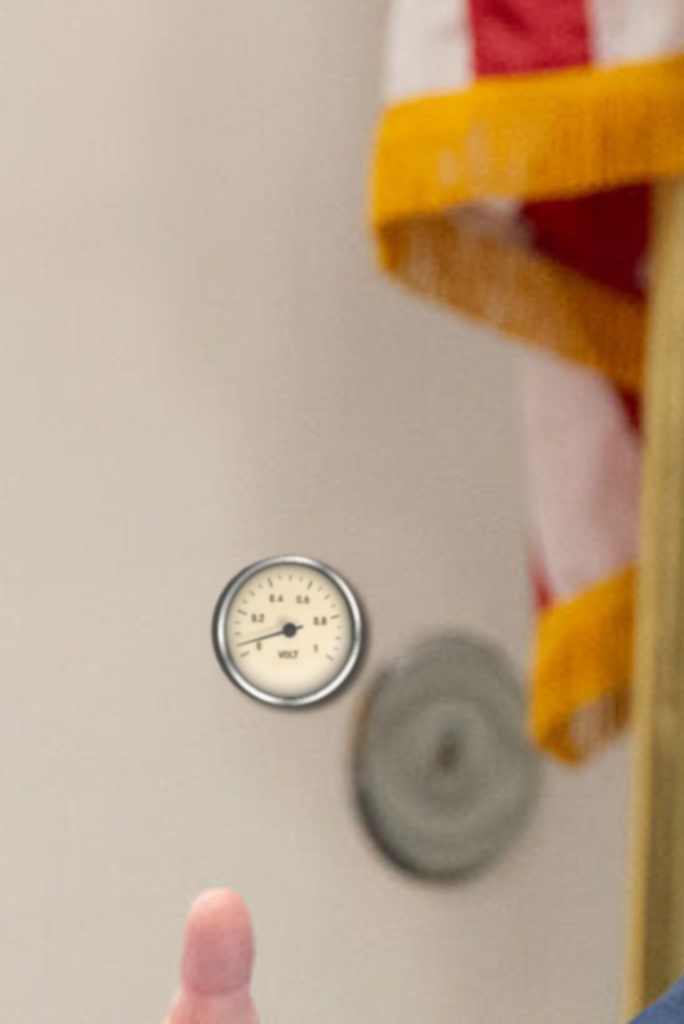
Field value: V 0.05
